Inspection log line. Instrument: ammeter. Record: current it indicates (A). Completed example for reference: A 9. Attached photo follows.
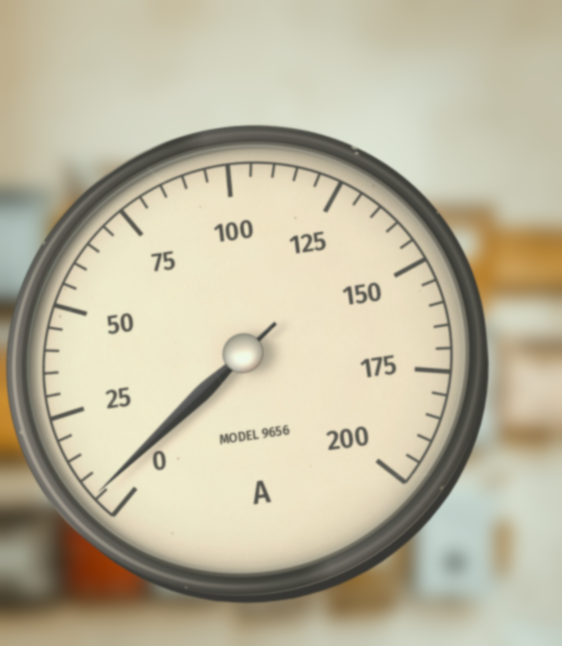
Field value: A 5
